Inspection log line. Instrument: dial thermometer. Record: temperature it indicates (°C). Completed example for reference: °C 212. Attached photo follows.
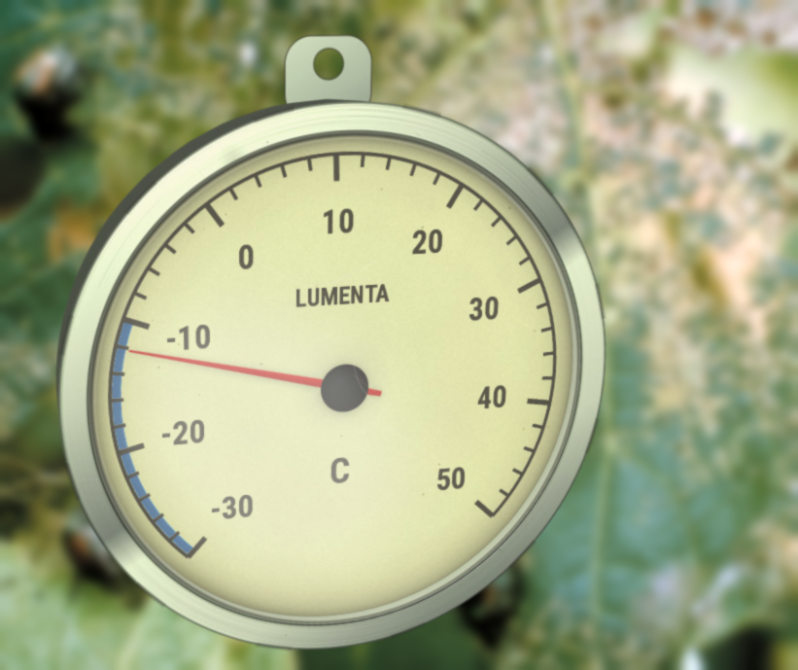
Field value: °C -12
